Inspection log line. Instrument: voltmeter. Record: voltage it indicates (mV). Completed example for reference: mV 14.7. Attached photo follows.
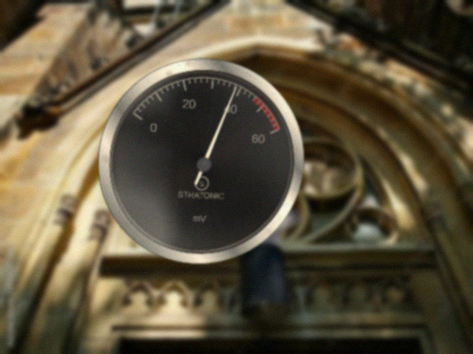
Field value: mV 38
